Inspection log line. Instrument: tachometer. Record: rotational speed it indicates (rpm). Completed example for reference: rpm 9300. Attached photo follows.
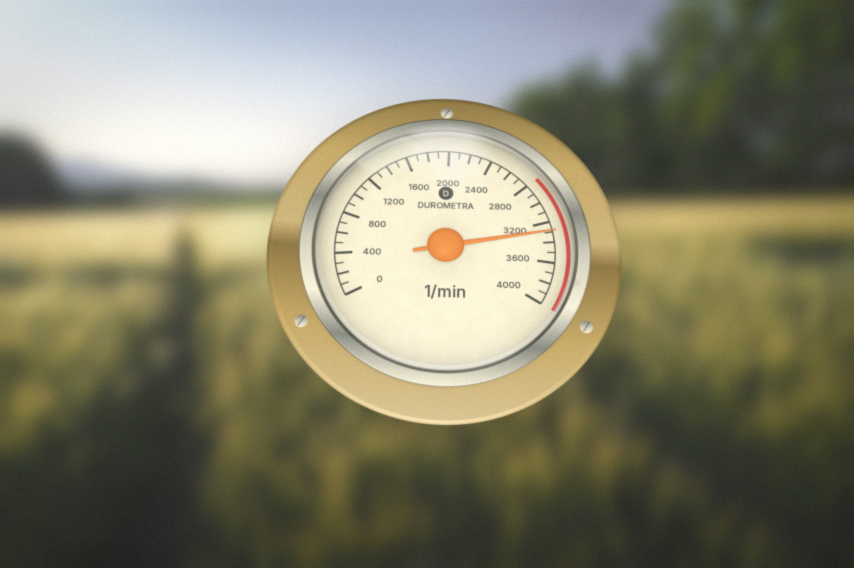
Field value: rpm 3300
